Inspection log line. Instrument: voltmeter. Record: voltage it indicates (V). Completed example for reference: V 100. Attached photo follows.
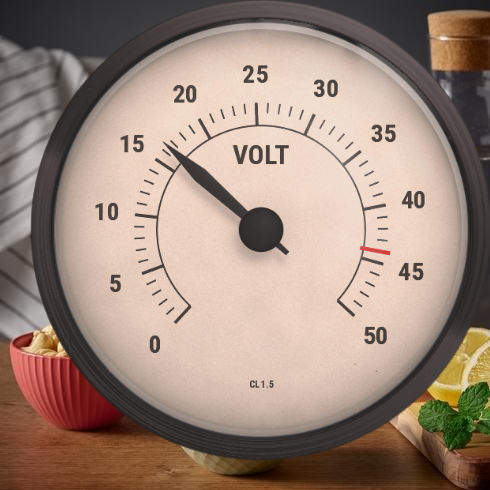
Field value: V 16.5
